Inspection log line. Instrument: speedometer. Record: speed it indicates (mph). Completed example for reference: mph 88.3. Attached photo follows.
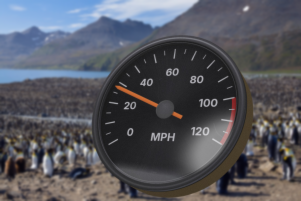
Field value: mph 27.5
